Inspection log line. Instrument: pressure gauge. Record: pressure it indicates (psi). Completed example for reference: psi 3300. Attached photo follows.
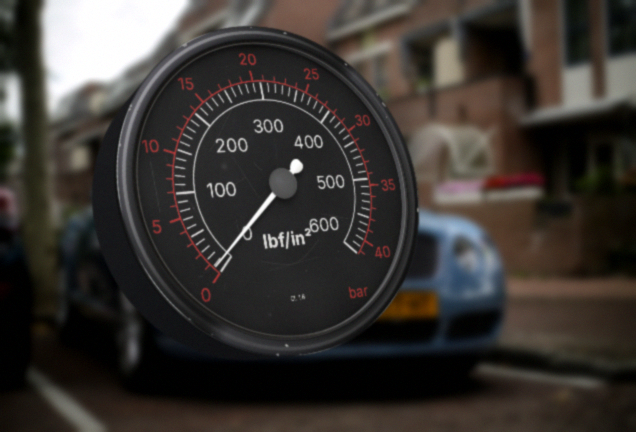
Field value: psi 10
